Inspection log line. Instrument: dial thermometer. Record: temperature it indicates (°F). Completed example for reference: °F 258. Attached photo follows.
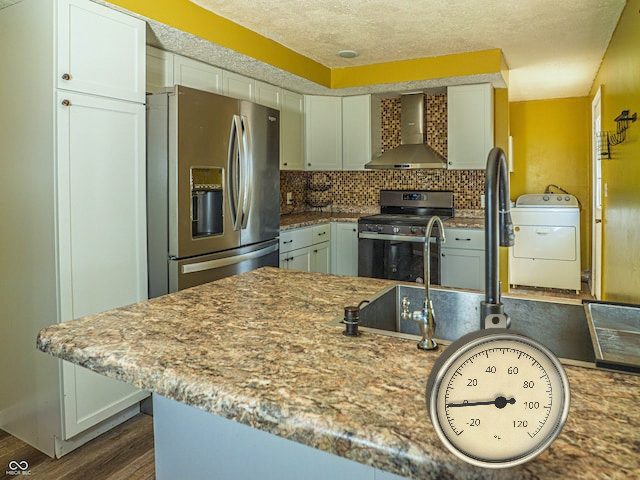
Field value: °F 0
